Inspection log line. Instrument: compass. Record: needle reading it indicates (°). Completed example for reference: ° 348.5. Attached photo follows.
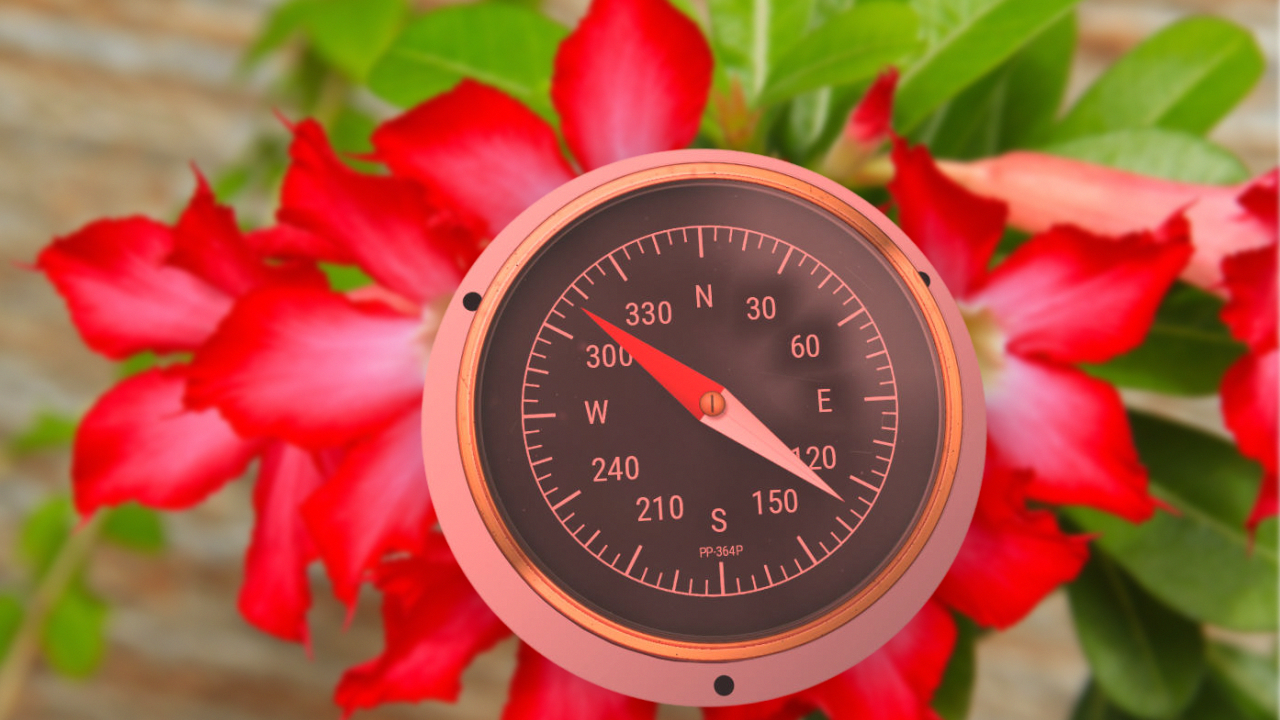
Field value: ° 310
